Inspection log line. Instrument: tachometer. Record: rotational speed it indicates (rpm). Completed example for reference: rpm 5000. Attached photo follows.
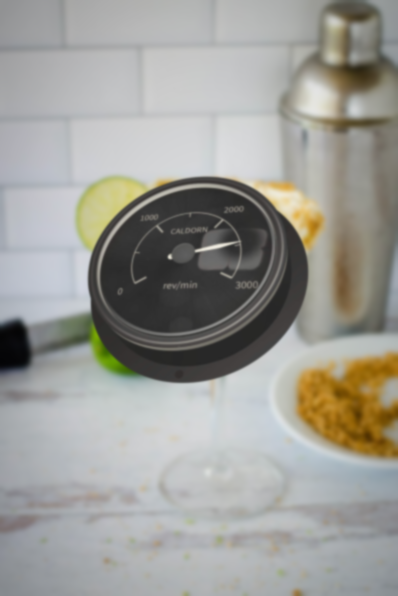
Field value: rpm 2500
